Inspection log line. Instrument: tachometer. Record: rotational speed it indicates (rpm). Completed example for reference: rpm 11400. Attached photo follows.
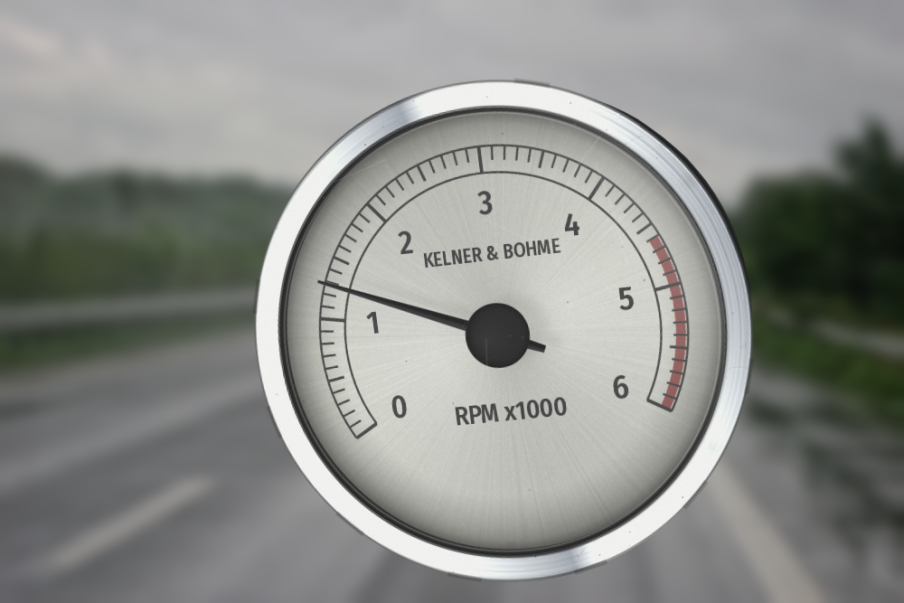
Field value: rpm 1300
